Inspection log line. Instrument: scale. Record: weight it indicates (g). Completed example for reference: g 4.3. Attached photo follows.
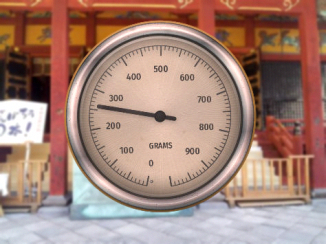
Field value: g 260
